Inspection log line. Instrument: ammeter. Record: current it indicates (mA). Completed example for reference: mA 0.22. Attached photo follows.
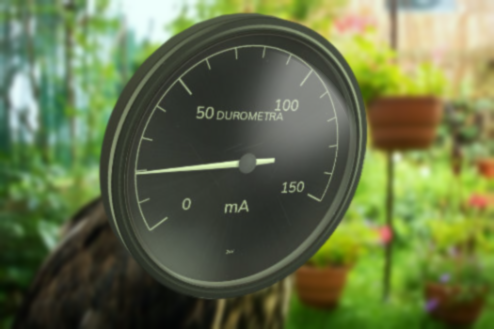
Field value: mA 20
